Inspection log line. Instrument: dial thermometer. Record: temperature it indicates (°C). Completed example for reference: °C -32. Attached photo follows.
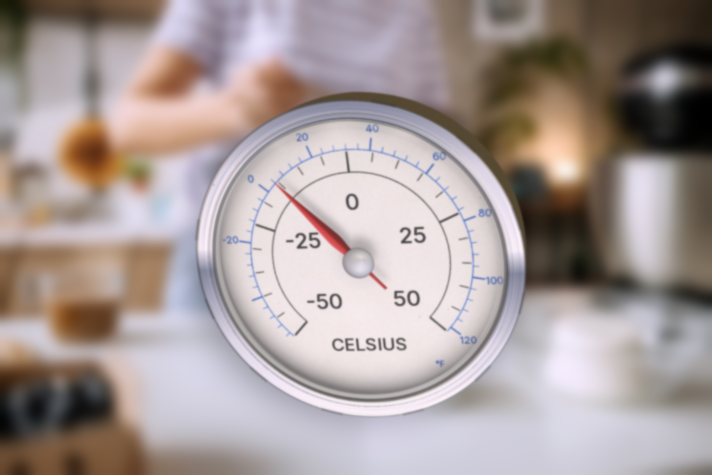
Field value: °C -15
